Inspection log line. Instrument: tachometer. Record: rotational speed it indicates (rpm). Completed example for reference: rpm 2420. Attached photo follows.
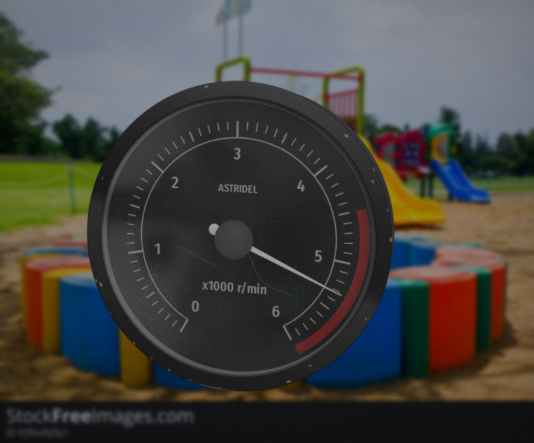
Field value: rpm 5300
